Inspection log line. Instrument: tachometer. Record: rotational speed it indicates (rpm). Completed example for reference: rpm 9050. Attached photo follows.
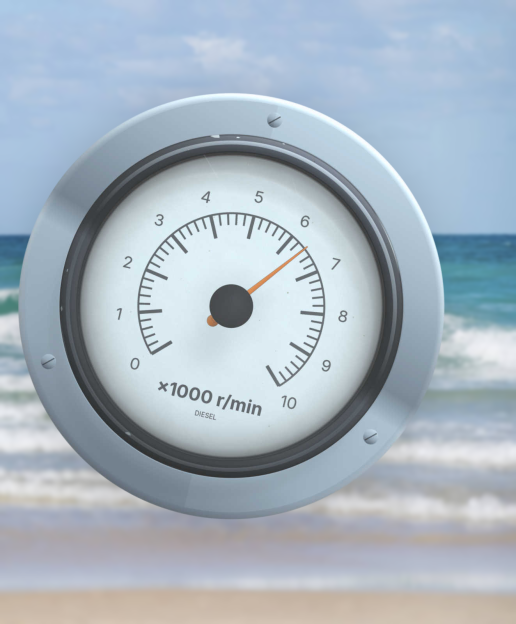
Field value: rpm 6400
